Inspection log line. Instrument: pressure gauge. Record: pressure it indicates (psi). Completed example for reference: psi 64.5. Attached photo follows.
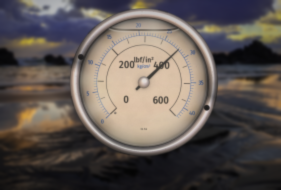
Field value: psi 400
